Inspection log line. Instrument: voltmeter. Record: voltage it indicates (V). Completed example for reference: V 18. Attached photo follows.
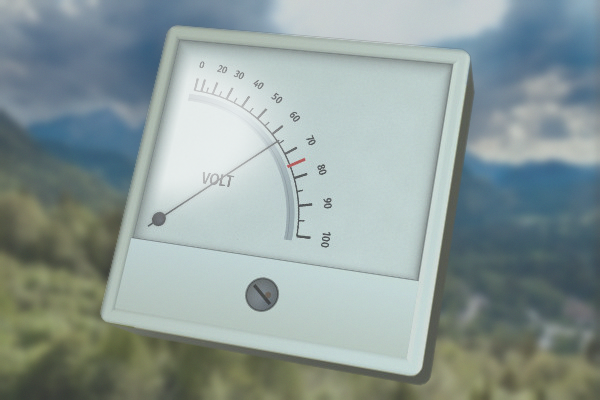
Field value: V 65
